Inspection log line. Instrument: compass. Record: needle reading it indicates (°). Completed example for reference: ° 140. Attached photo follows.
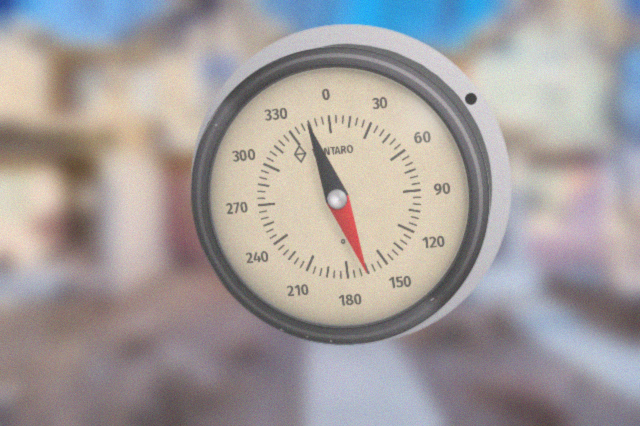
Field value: ° 165
